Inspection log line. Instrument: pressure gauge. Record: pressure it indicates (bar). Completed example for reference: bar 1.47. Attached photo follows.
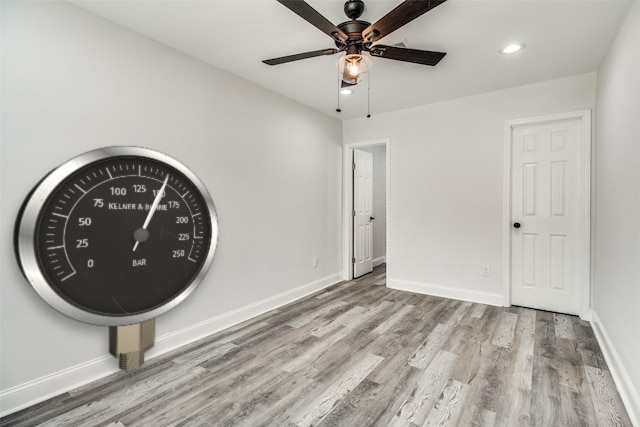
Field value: bar 150
